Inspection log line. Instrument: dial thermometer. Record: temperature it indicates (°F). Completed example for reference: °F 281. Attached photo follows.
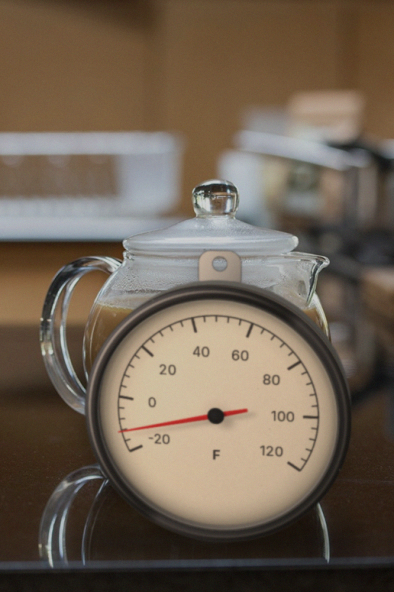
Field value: °F -12
